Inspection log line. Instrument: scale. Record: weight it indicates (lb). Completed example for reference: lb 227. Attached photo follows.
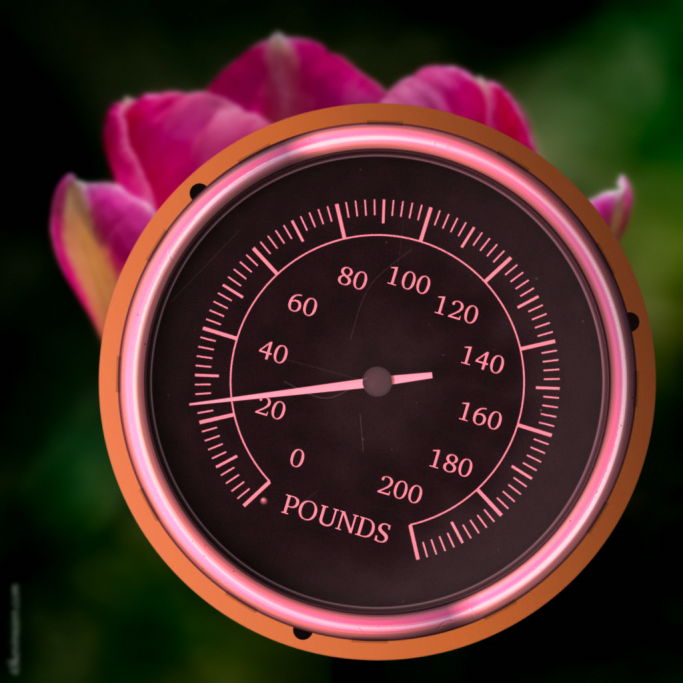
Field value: lb 24
